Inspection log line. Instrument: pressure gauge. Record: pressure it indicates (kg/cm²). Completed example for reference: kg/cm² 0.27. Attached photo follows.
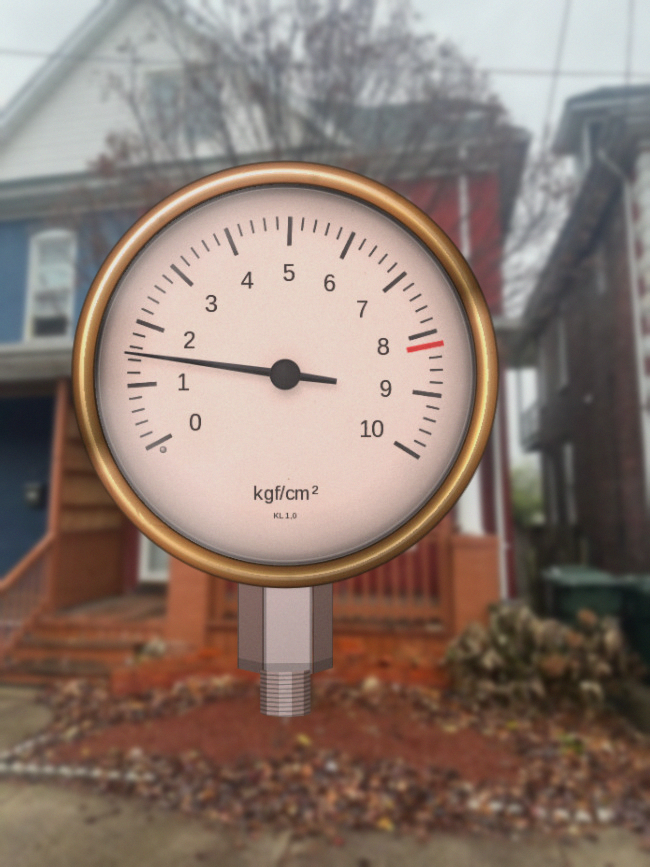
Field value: kg/cm² 1.5
